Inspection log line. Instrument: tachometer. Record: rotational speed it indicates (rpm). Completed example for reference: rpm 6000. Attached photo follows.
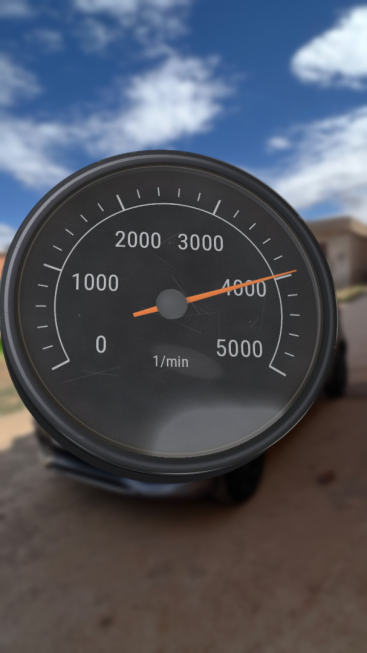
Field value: rpm 4000
